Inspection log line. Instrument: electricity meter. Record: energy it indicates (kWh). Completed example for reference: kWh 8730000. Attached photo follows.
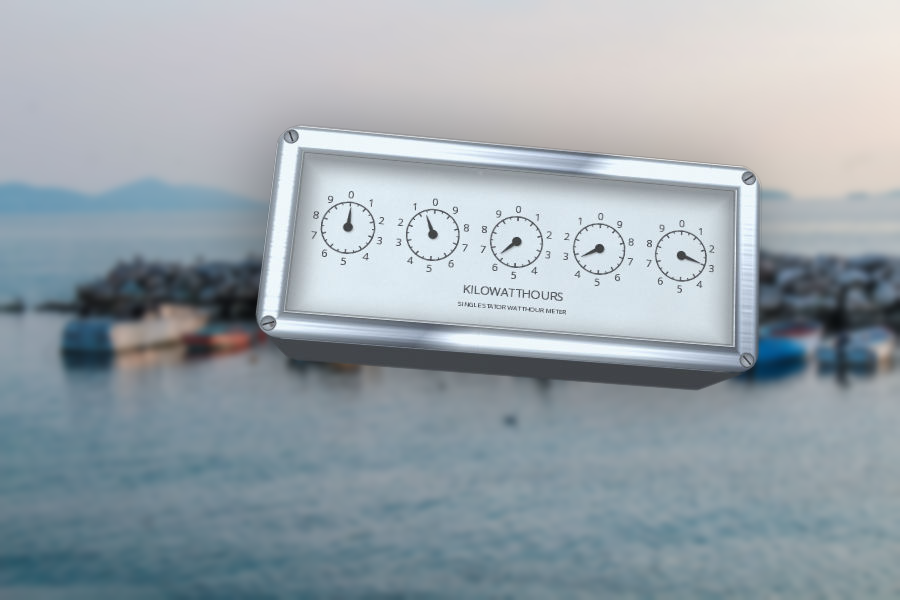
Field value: kWh 633
